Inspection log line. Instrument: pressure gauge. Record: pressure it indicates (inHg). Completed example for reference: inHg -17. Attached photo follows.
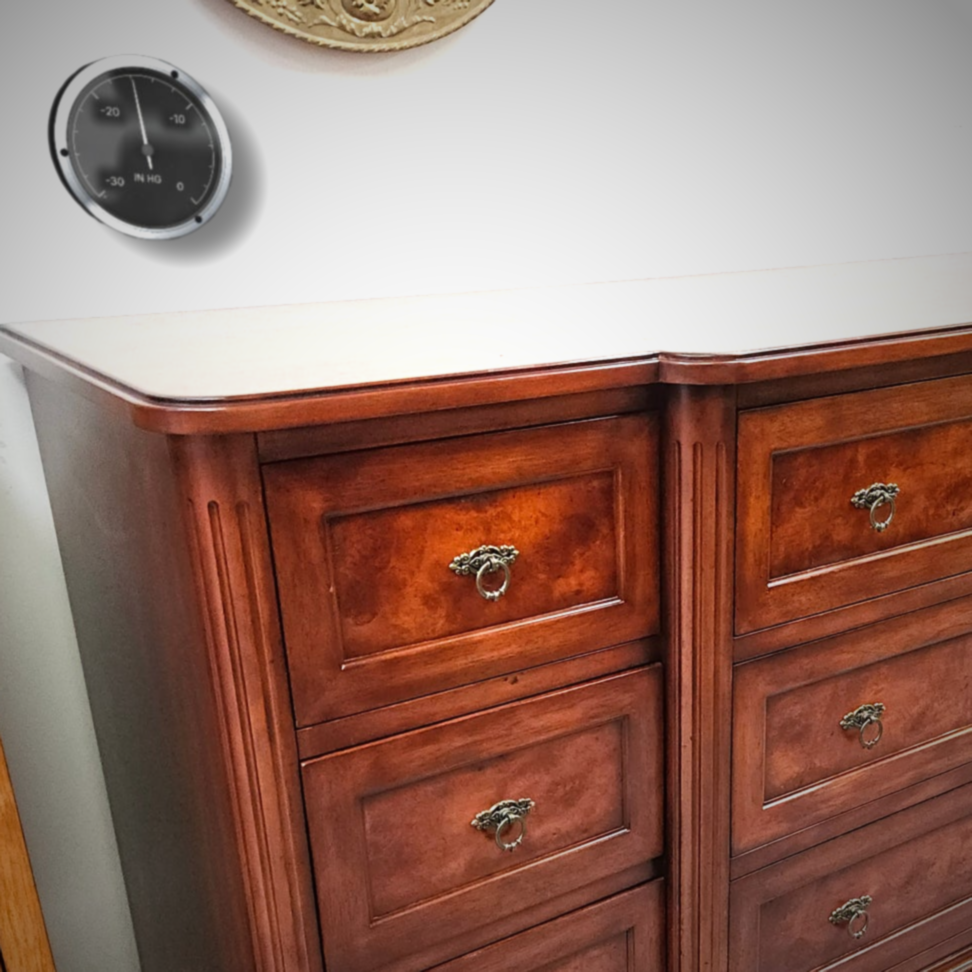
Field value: inHg -16
